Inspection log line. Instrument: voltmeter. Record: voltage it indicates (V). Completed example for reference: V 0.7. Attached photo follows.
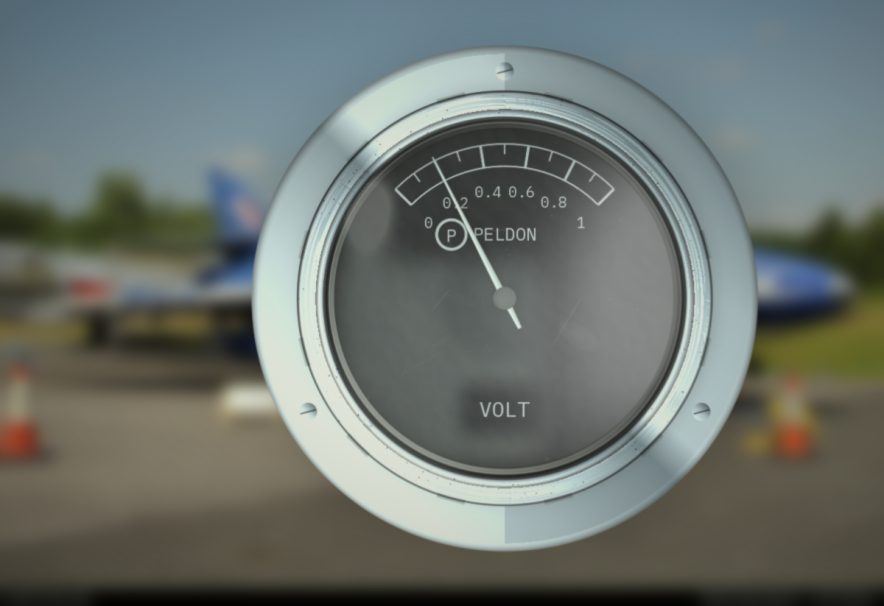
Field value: V 0.2
